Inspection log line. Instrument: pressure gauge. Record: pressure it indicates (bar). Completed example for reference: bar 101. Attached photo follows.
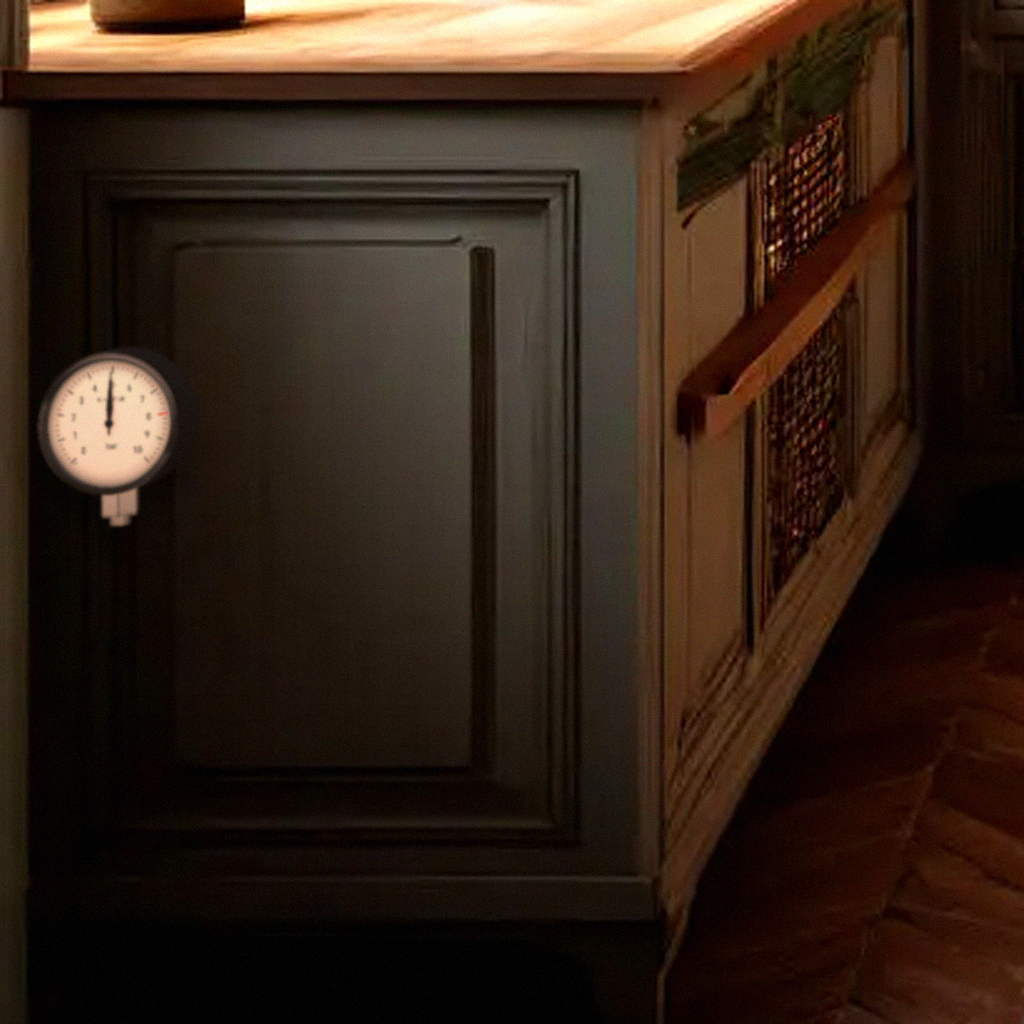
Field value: bar 5
